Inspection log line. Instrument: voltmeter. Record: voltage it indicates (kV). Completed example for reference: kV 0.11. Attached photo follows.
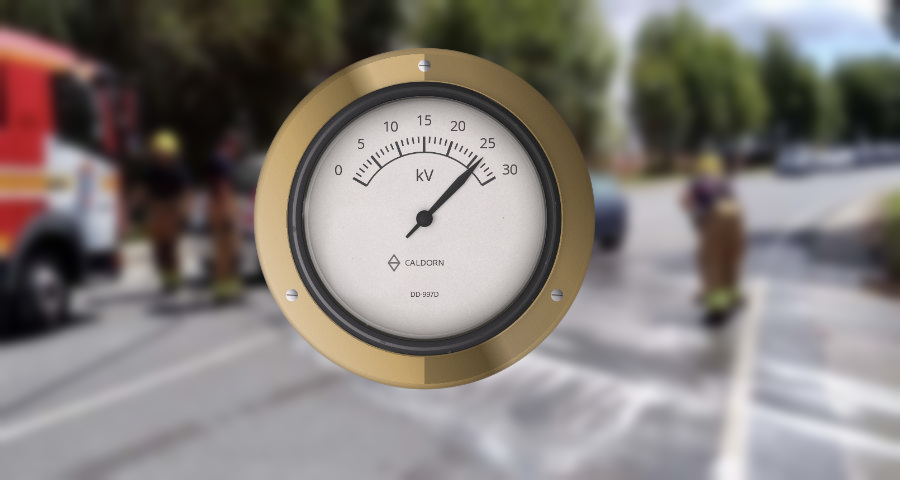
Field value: kV 26
